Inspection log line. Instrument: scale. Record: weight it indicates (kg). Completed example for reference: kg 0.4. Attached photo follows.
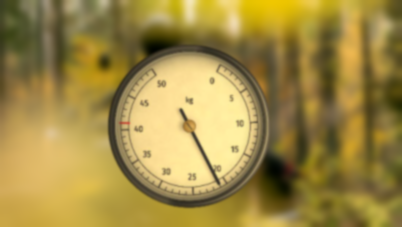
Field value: kg 21
